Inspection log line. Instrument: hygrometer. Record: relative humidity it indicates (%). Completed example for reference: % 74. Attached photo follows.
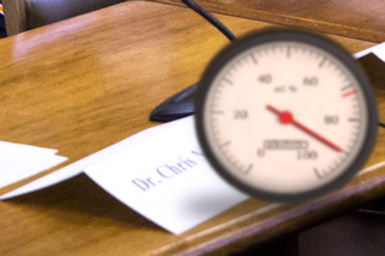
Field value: % 90
